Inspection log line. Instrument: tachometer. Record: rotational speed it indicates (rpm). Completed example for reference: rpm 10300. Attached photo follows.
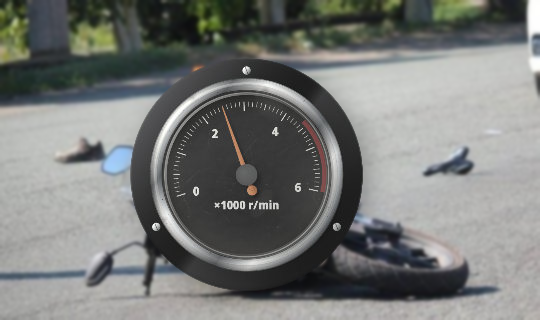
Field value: rpm 2500
